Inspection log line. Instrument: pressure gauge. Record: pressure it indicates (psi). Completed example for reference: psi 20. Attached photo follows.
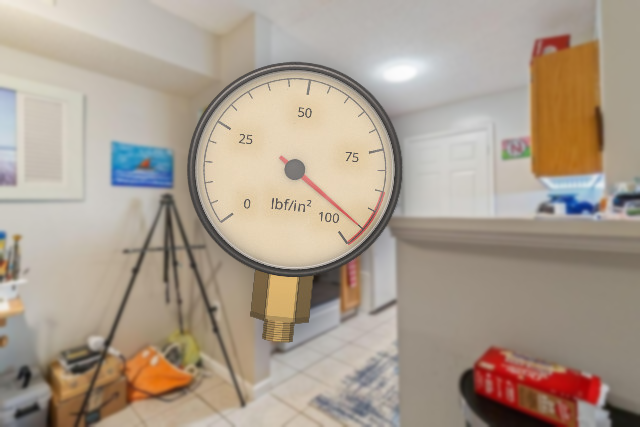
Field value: psi 95
